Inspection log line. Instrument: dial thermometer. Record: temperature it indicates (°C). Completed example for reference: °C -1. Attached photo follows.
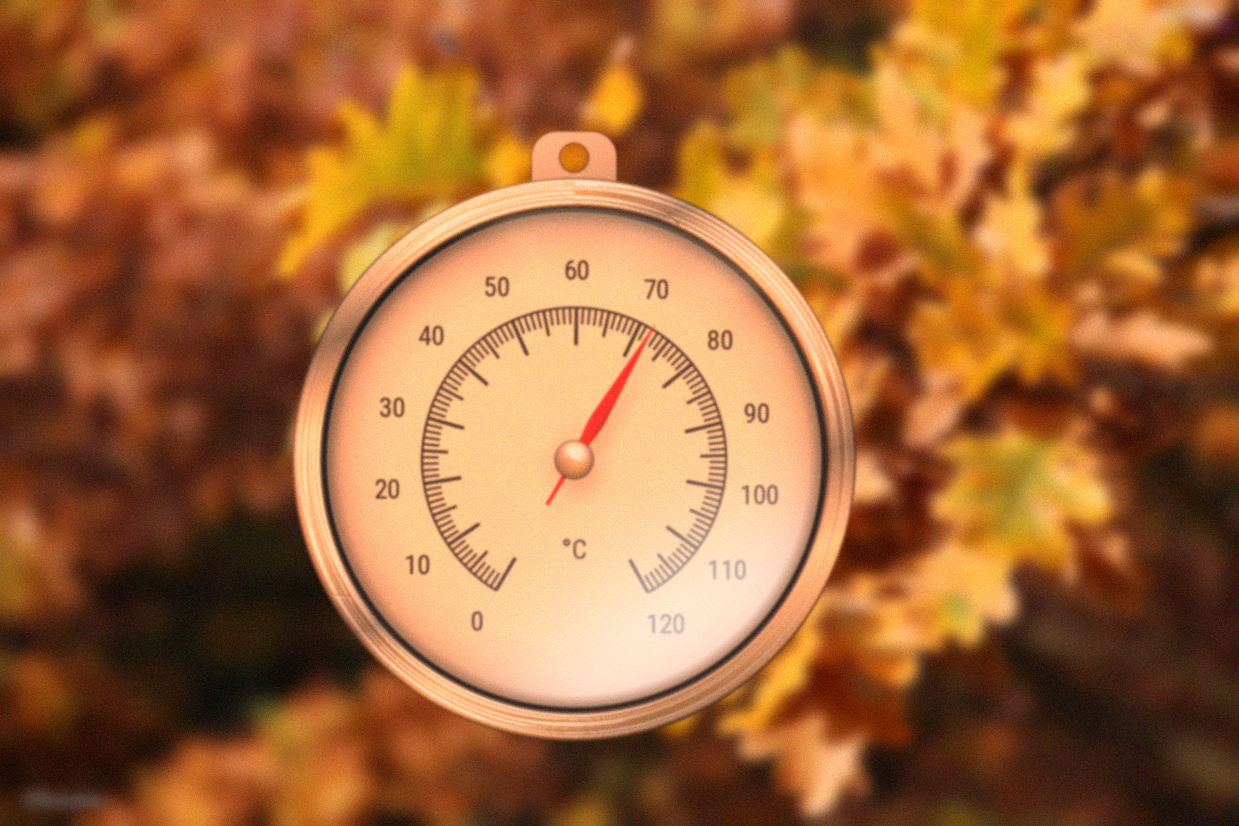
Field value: °C 72
